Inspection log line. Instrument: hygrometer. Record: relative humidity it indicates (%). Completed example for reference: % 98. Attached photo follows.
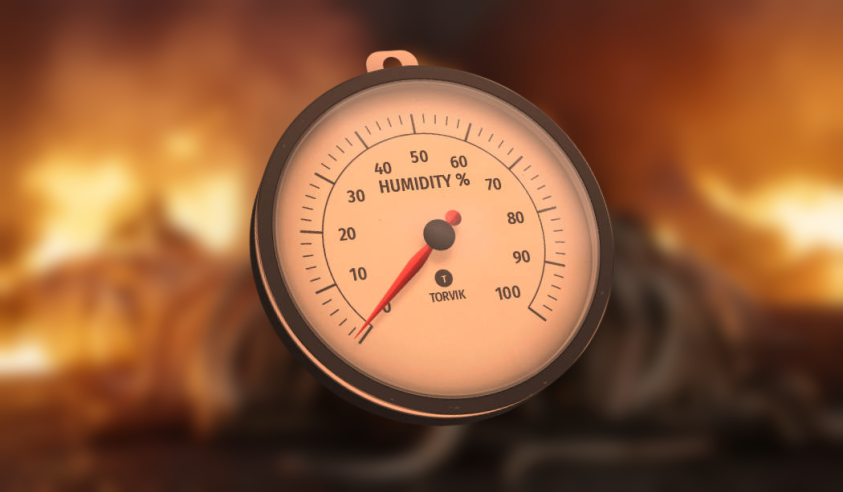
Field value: % 1
